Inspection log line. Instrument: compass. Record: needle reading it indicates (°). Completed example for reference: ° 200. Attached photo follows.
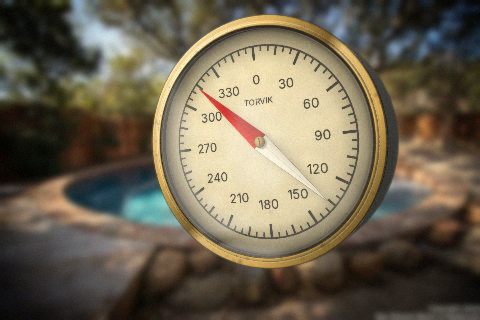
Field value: ° 315
